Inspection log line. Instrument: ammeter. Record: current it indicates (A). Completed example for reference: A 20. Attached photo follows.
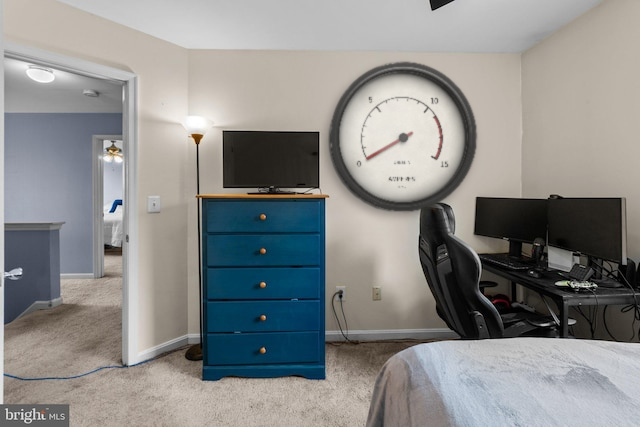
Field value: A 0
